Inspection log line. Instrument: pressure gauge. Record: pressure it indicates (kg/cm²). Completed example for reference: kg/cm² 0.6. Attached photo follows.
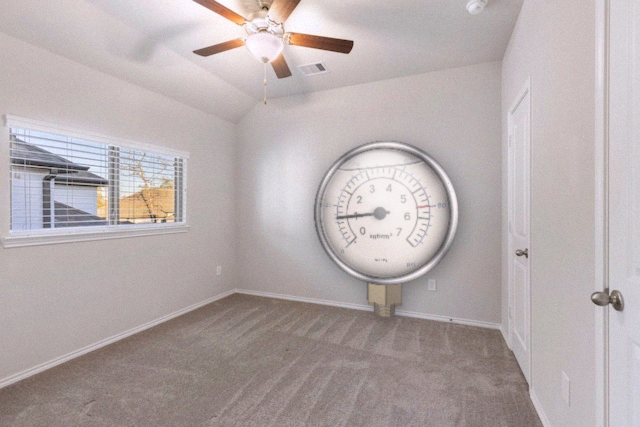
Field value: kg/cm² 1
